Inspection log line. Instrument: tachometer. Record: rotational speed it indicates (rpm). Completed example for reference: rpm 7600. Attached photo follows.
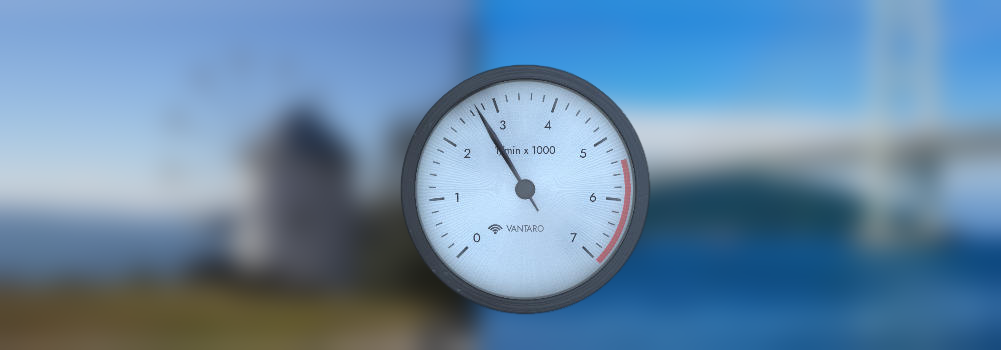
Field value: rpm 2700
